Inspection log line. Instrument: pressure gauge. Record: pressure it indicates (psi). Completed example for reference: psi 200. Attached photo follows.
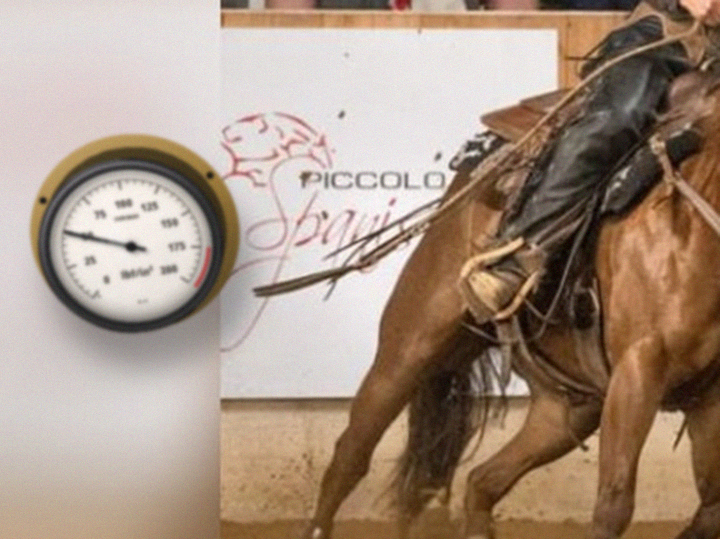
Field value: psi 50
